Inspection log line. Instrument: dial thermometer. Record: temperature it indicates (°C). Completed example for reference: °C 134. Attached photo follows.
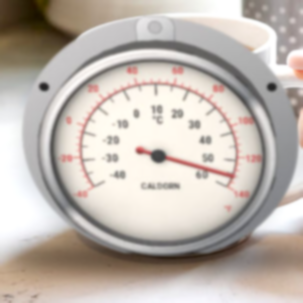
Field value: °C 55
